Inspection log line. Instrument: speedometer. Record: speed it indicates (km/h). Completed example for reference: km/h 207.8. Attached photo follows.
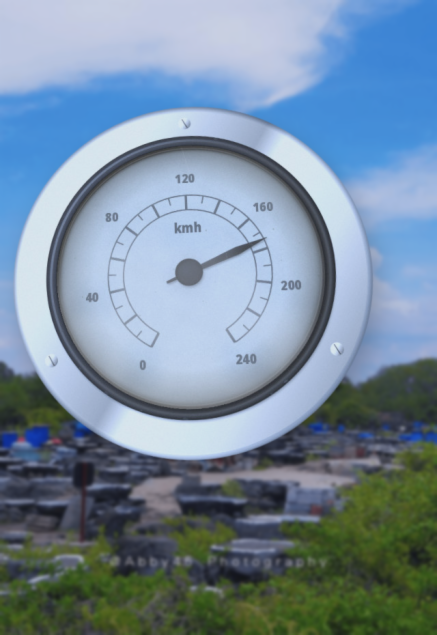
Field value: km/h 175
